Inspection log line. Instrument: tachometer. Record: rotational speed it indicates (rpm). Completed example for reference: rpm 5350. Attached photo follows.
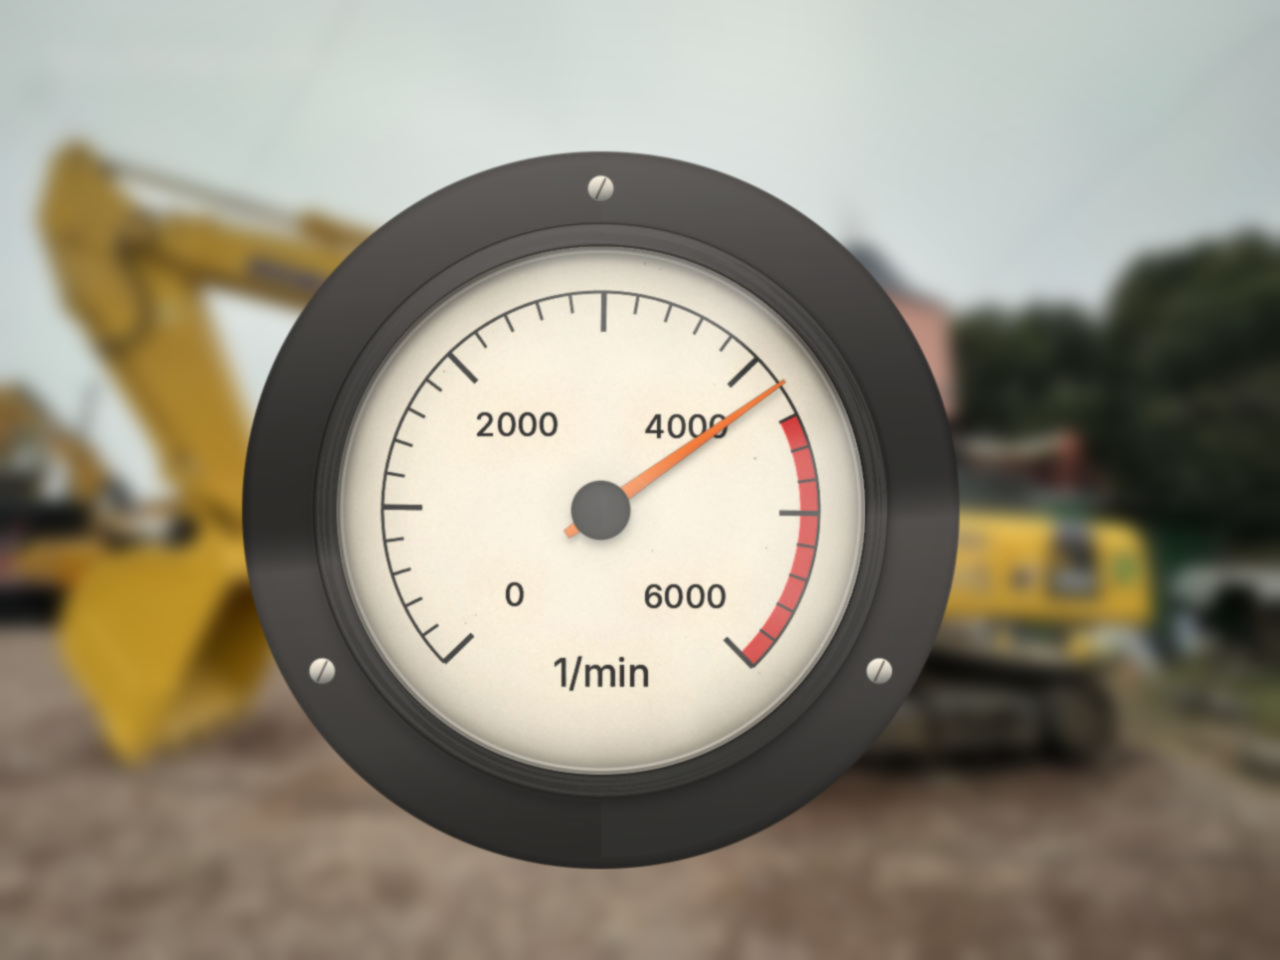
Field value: rpm 4200
